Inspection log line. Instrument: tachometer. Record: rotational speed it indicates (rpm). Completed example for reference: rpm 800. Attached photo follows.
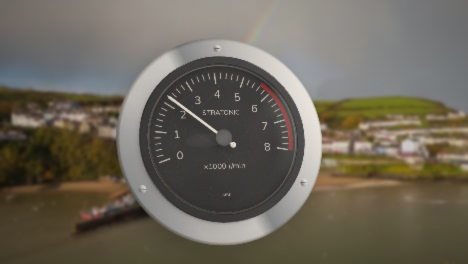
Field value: rpm 2200
